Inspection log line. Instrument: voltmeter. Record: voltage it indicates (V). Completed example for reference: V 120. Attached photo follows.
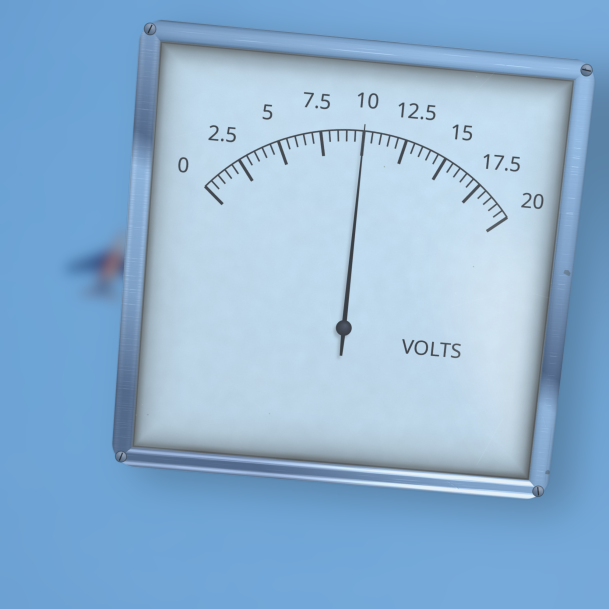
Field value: V 10
